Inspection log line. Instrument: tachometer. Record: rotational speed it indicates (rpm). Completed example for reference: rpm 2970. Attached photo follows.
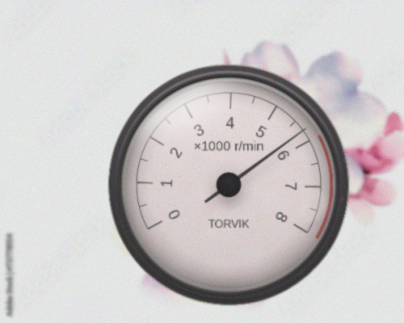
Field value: rpm 5750
